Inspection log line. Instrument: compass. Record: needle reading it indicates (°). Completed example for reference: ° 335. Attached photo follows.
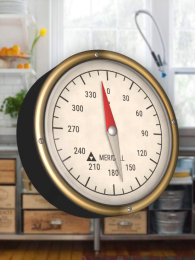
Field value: ° 350
